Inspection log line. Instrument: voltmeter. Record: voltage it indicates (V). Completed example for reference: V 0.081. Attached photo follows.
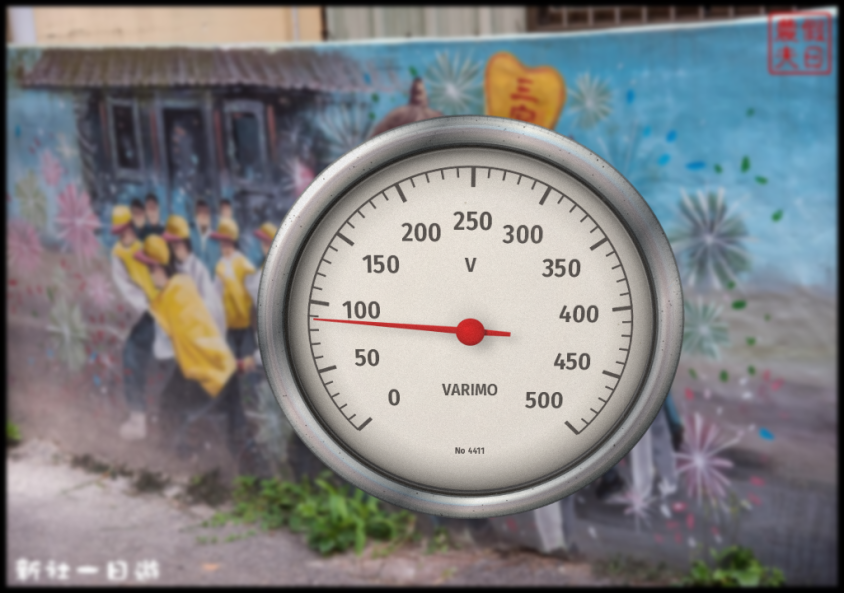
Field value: V 90
